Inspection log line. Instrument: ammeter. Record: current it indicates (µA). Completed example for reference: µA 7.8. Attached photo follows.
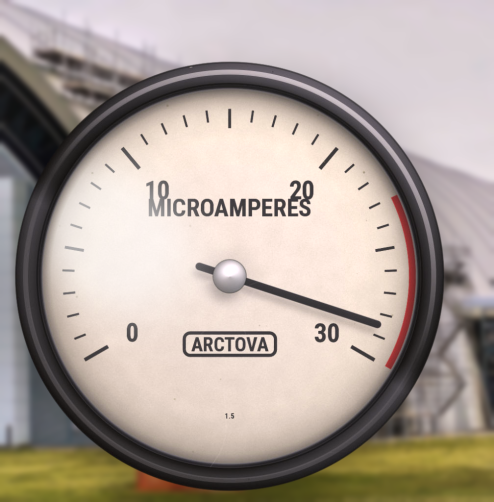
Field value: µA 28.5
